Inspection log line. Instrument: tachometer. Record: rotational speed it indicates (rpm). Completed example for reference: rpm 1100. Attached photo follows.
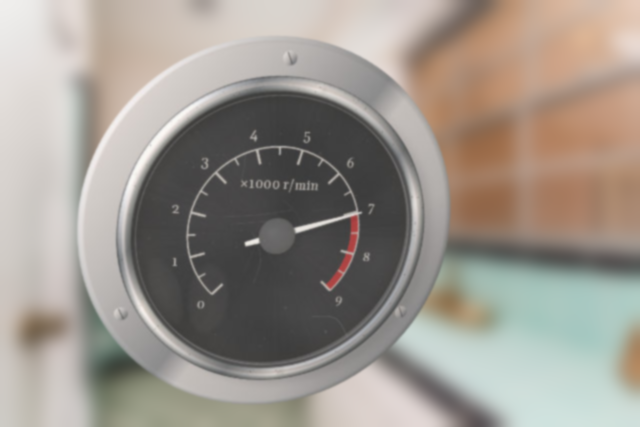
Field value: rpm 7000
